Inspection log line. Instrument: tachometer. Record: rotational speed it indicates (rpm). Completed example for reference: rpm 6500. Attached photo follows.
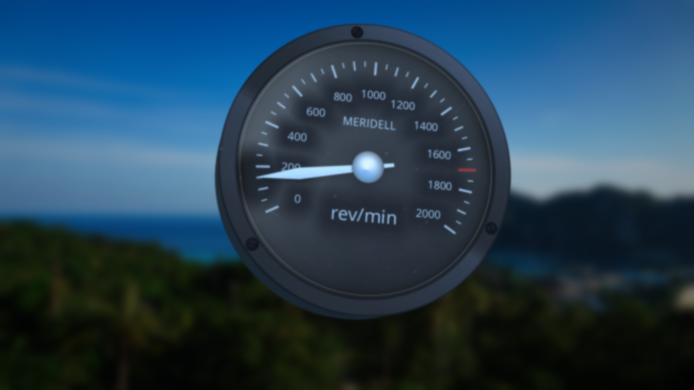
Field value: rpm 150
